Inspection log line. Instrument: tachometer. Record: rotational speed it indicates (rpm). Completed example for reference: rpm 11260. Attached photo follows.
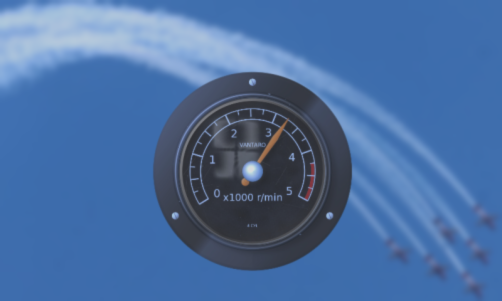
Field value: rpm 3250
